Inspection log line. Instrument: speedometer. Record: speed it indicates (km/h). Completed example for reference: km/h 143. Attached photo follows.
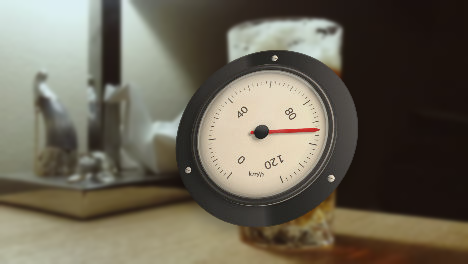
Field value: km/h 94
